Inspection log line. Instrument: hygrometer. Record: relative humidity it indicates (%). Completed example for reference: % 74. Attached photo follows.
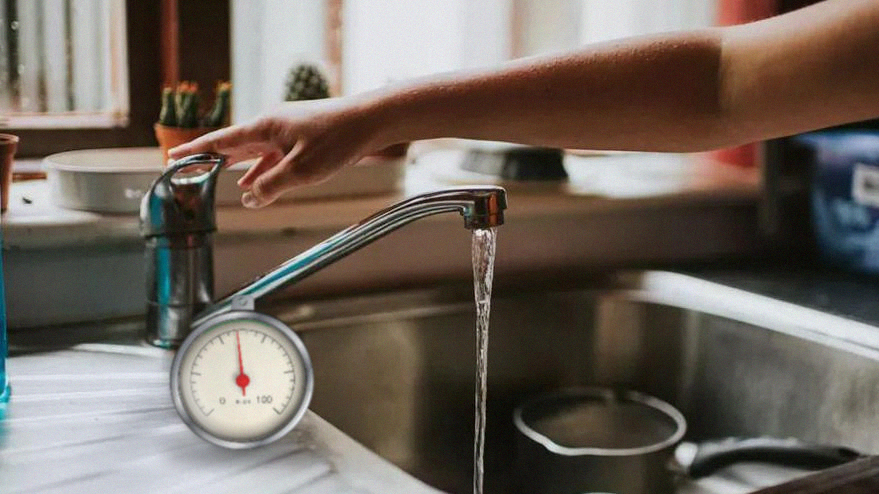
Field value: % 48
